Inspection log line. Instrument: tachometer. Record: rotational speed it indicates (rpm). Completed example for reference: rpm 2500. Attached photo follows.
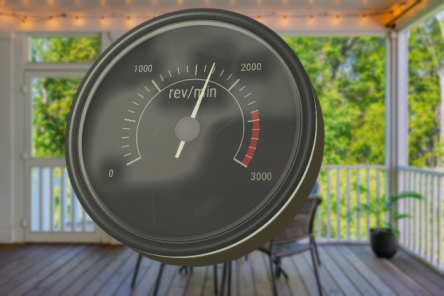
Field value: rpm 1700
